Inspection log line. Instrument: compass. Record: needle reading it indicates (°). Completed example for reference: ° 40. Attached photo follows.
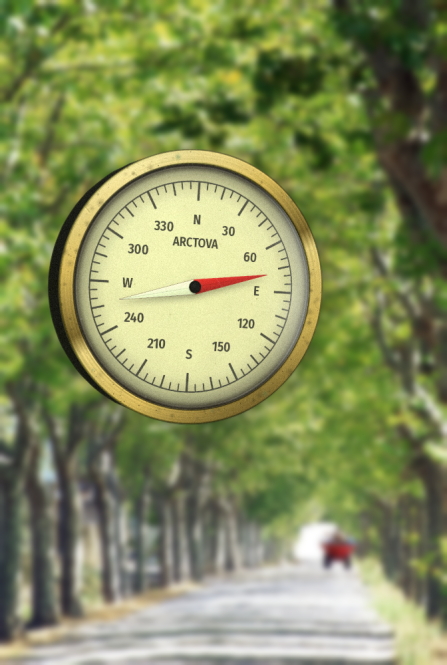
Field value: ° 77.5
